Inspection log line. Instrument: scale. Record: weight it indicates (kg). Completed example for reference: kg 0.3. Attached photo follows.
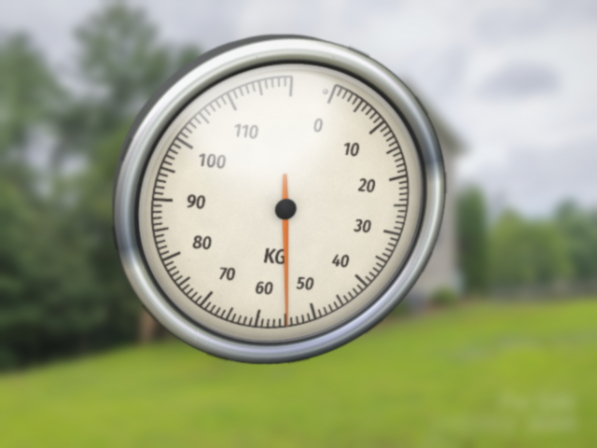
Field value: kg 55
